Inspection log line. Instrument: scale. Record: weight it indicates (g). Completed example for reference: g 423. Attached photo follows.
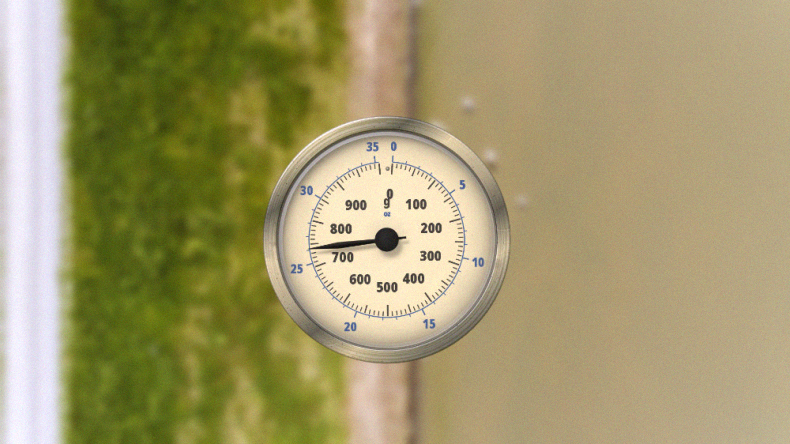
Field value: g 740
